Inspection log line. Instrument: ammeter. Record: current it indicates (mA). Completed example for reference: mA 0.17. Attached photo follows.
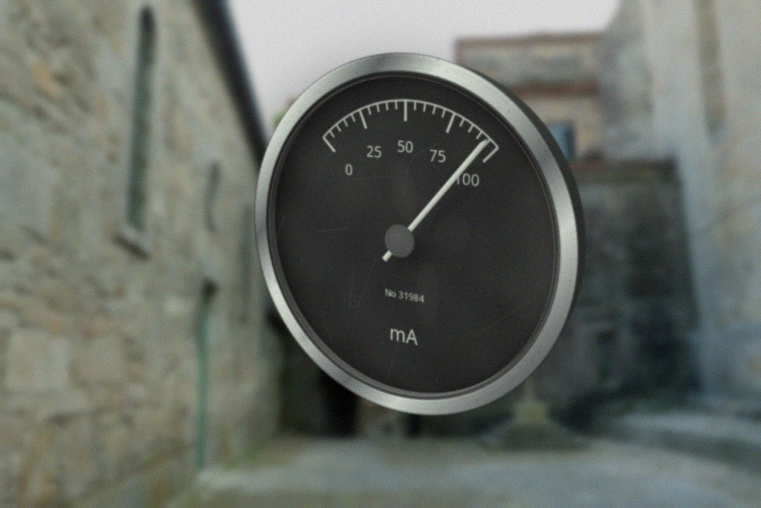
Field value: mA 95
